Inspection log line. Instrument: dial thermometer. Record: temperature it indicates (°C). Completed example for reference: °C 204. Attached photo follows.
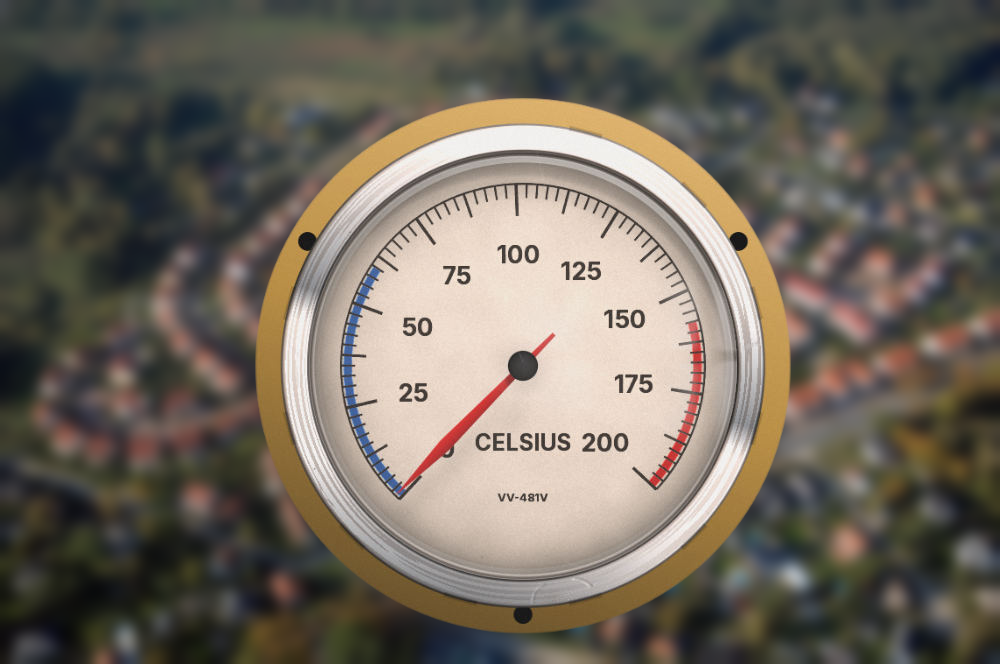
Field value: °C 1.25
